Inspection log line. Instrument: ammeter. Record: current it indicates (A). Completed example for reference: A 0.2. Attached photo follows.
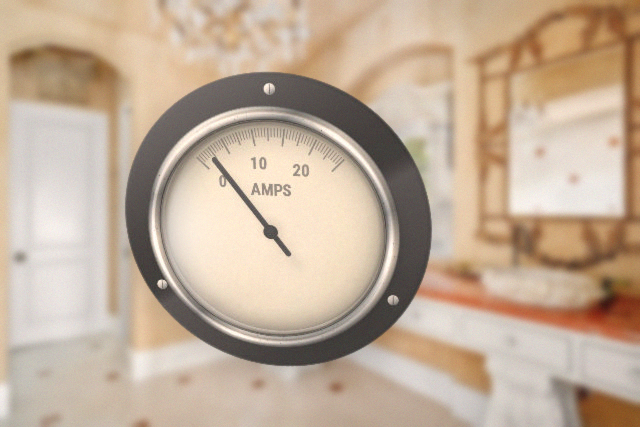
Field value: A 2.5
